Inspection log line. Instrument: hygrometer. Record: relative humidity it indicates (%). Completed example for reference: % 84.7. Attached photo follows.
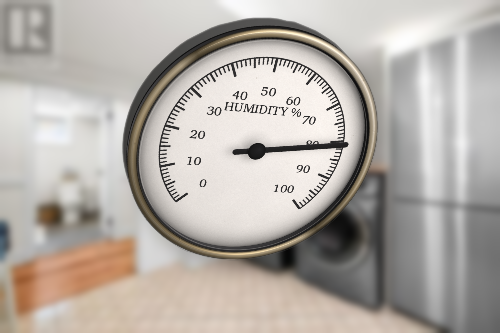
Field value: % 80
